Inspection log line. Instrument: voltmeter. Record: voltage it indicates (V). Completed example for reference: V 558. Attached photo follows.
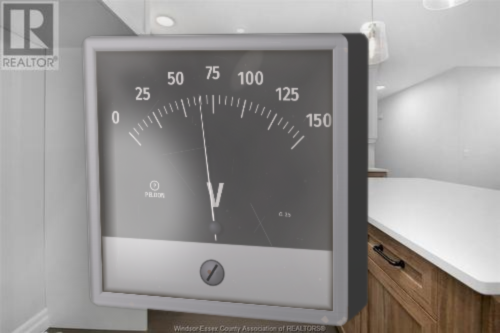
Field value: V 65
